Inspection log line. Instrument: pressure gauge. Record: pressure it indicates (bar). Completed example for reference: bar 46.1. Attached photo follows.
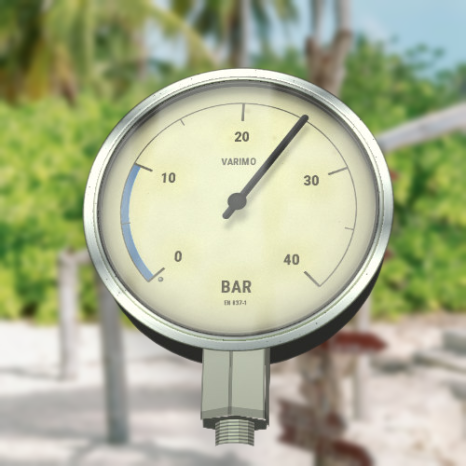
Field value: bar 25
